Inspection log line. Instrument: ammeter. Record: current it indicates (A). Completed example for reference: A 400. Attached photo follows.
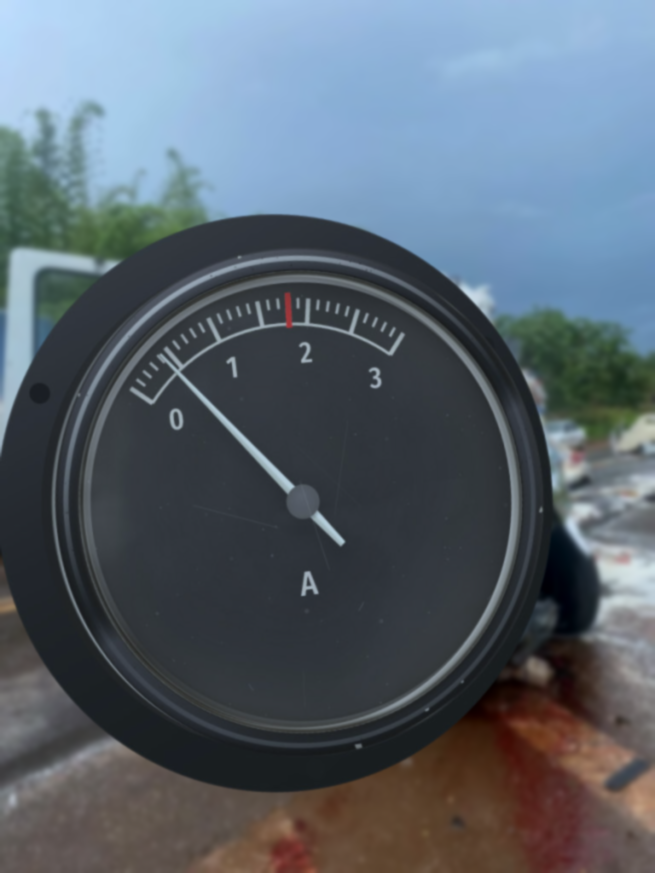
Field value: A 0.4
